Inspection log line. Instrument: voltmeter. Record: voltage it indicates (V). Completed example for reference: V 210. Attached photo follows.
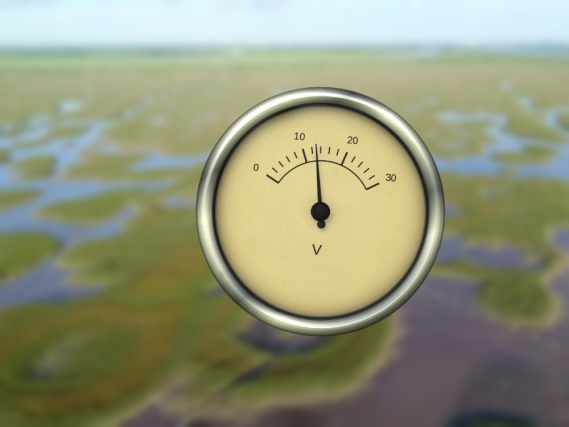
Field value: V 13
